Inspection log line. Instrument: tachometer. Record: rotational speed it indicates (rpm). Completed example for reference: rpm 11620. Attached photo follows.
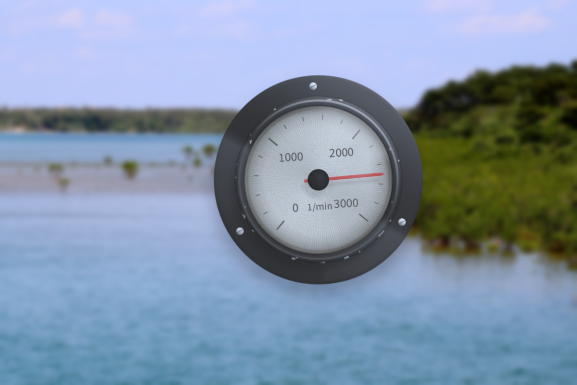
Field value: rpm 2500
